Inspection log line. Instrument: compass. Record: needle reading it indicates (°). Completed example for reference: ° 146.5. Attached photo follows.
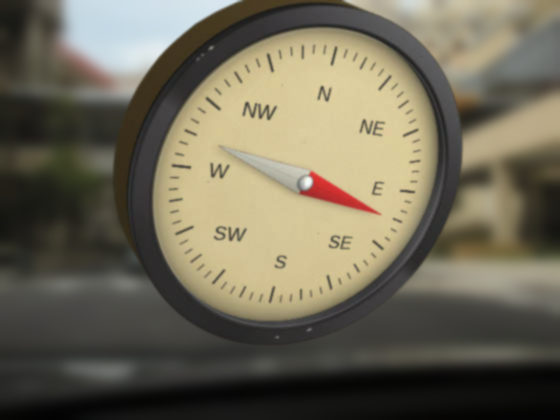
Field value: ° 105
